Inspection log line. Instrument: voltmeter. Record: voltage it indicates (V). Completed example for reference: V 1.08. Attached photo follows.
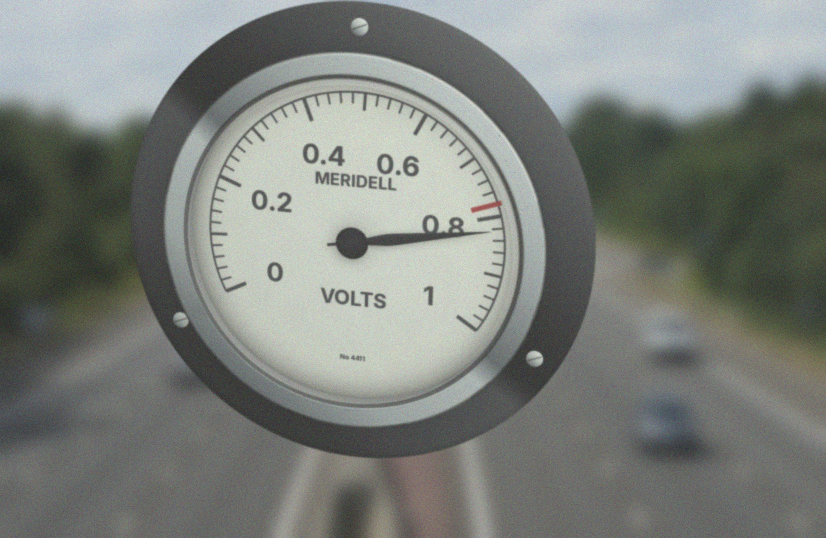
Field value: V 0.82
